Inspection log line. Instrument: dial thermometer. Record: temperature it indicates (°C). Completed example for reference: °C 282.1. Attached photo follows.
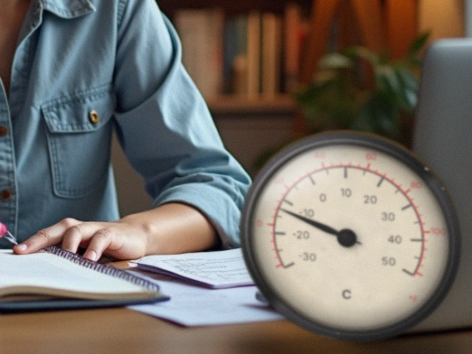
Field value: °C -12.5
